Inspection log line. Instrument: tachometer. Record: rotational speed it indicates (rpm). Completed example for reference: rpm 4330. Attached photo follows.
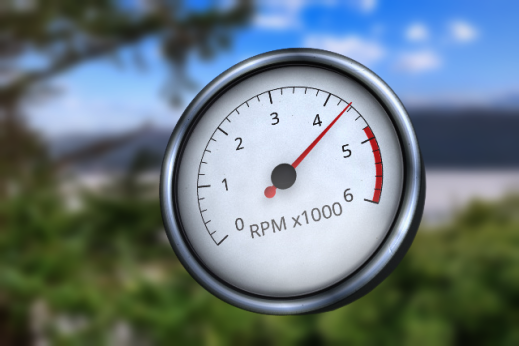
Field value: rpm 4400
